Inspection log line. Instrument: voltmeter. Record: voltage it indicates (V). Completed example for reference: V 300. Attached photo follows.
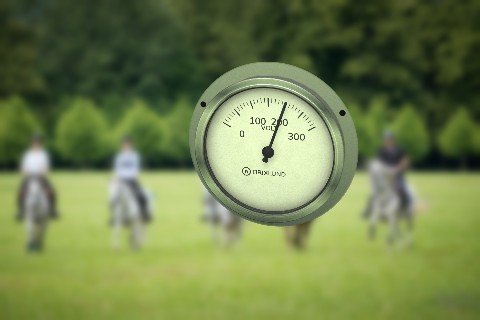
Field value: V 200
